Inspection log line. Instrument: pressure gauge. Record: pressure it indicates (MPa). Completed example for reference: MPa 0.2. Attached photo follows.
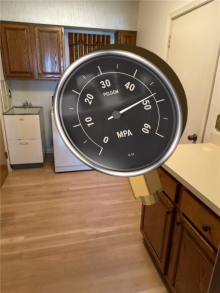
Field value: MPa 47.5
